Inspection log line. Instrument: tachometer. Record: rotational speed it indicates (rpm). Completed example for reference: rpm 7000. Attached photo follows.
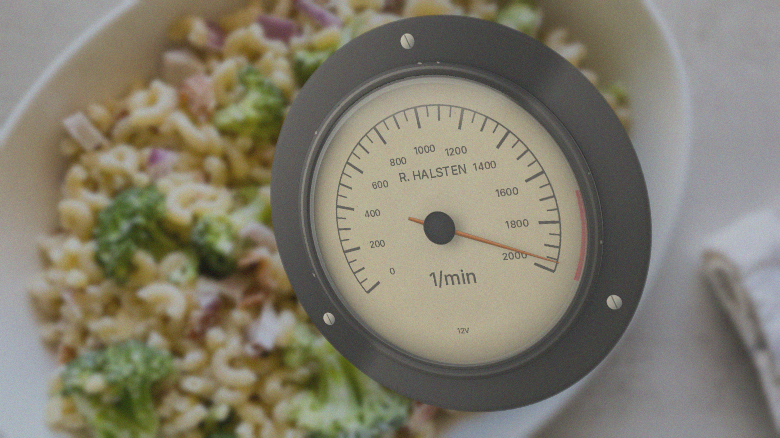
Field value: rpm 1950
